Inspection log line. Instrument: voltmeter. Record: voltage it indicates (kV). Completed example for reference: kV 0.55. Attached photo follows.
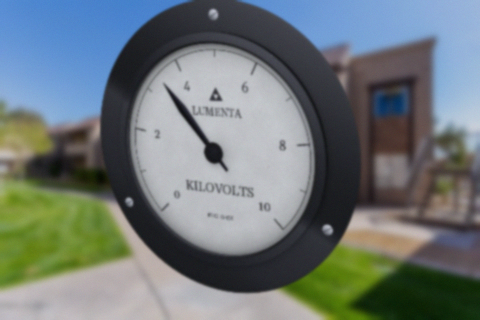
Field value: kV 3.5
